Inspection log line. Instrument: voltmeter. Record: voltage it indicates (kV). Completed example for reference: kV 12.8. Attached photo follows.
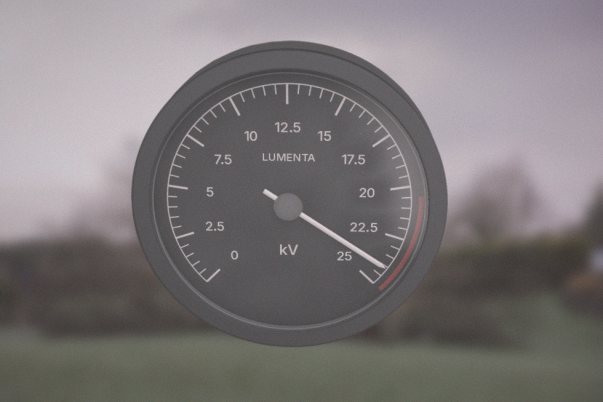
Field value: kV 24
